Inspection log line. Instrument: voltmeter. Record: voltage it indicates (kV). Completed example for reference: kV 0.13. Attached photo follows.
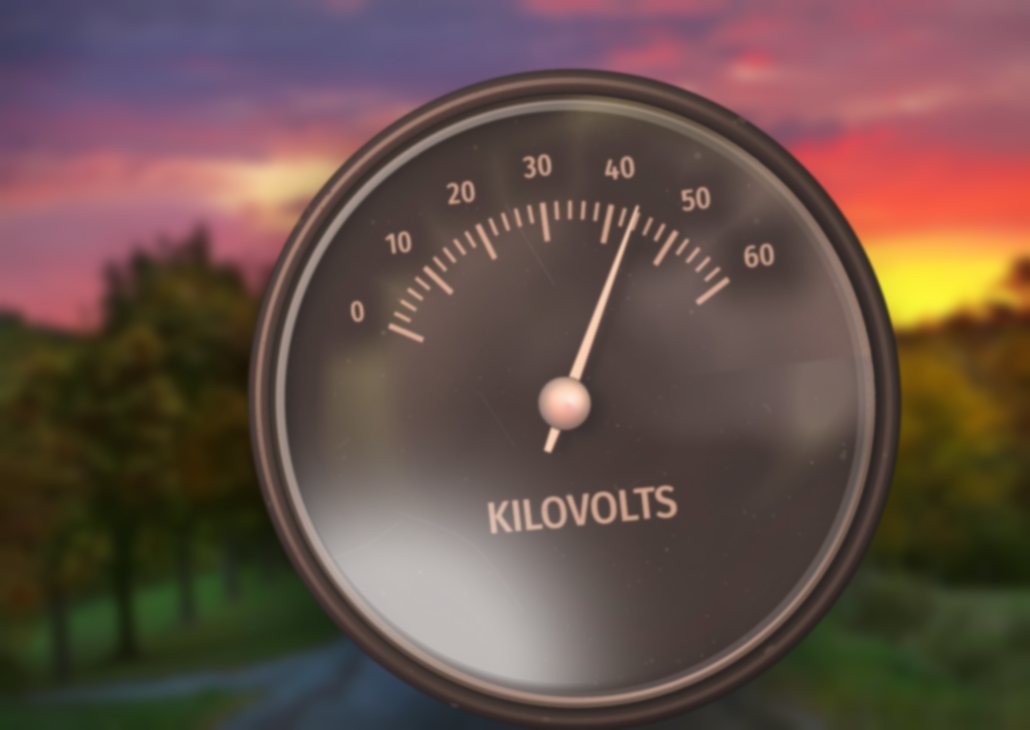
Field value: kV 44
